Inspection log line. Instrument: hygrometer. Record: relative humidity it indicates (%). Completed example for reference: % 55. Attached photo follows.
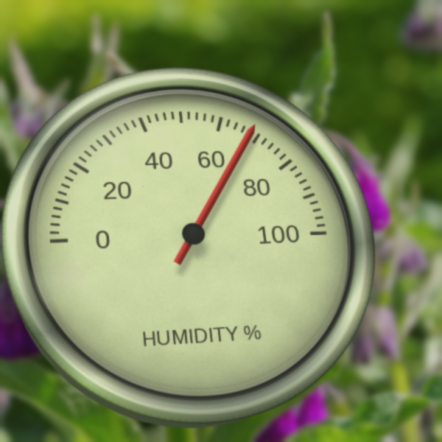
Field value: % 68
